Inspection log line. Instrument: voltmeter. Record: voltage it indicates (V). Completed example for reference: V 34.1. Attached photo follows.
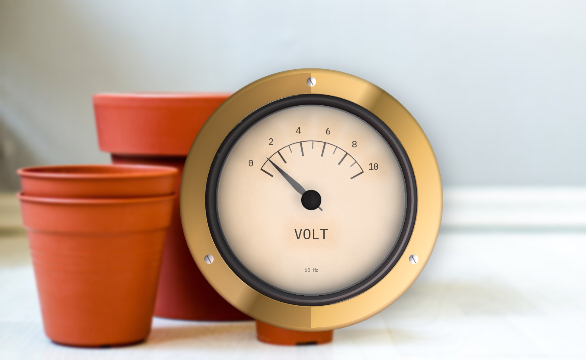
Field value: V 1
